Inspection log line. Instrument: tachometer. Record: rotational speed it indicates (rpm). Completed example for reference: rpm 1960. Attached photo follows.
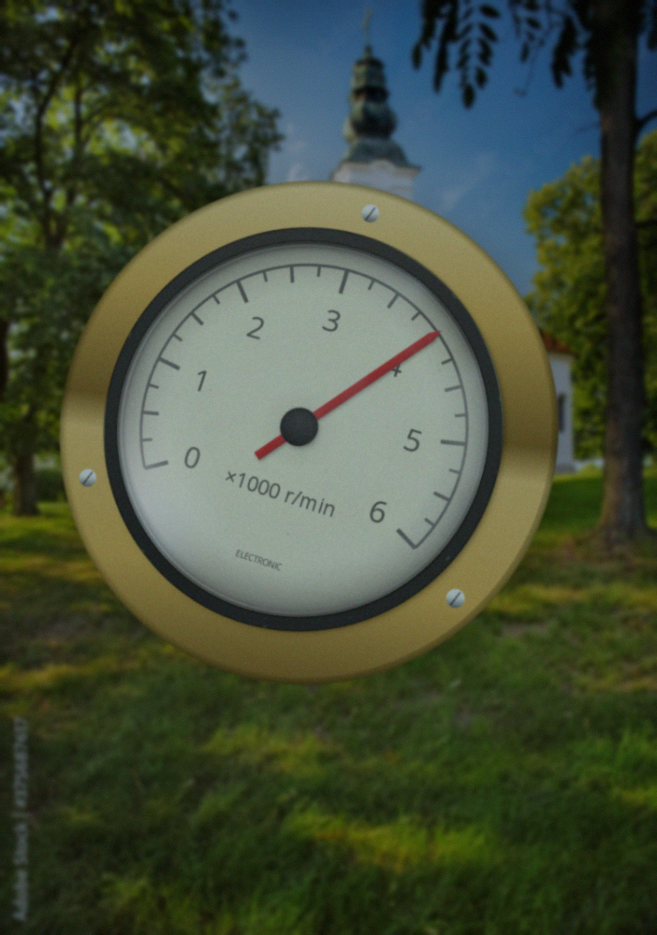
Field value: rpm 4000
